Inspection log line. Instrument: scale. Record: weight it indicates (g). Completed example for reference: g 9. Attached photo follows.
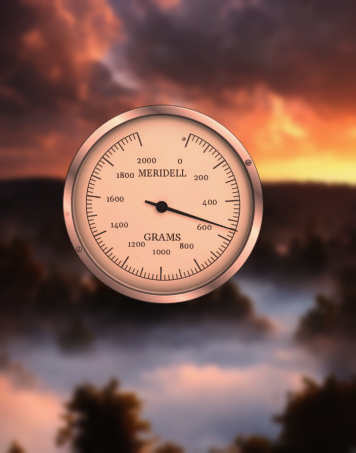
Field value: g 540
